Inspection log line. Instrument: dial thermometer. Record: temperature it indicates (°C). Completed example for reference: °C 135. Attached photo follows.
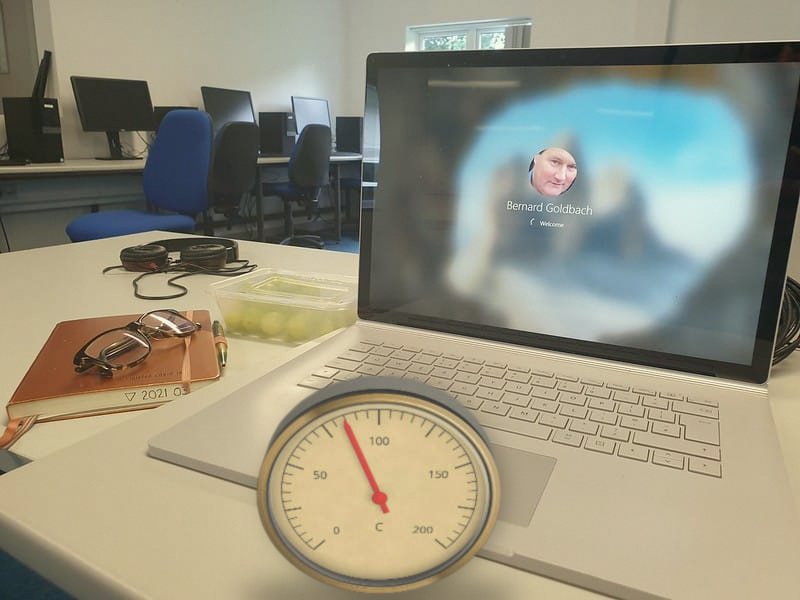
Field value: °C 85
